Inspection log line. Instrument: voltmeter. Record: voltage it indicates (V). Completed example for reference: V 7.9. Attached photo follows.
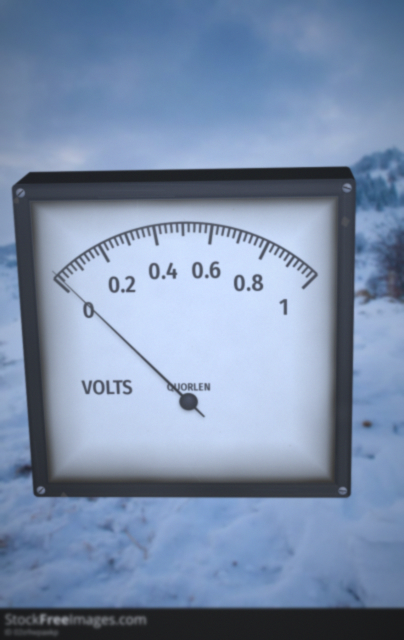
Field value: V 0.02
